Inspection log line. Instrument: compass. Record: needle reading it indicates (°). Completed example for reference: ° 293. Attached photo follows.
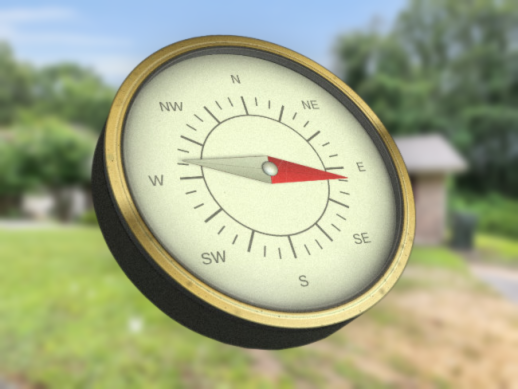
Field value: ° 100
